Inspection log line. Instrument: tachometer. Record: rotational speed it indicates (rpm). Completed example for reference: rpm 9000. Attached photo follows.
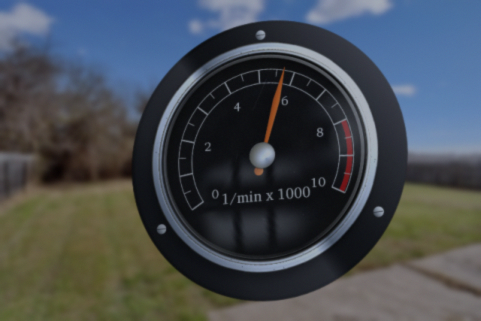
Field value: rpm 5750
